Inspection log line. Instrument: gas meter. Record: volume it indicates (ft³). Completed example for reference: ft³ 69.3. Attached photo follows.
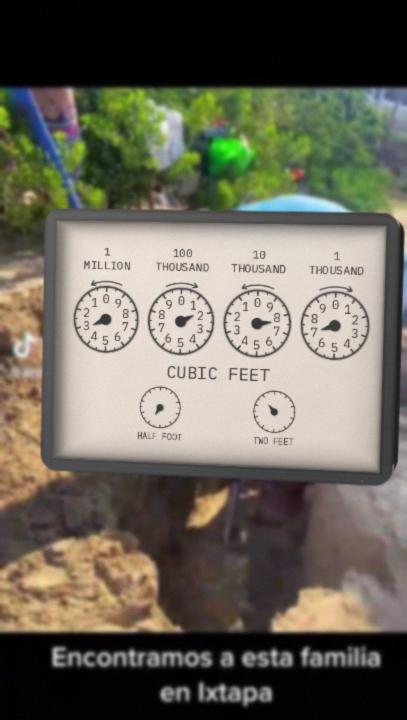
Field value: ft³ 317700
